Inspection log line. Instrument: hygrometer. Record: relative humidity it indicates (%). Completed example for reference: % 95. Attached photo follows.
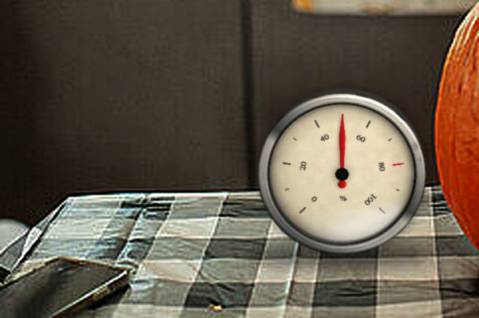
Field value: % 50
